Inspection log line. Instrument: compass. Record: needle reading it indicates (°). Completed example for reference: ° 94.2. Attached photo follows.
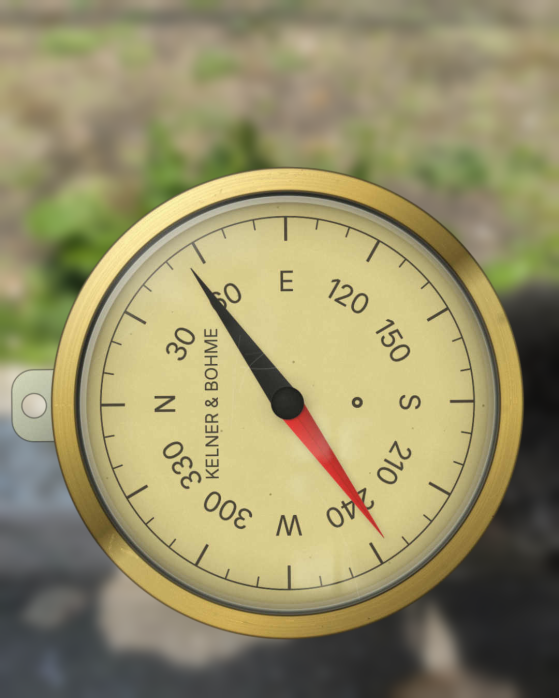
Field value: ° 235
